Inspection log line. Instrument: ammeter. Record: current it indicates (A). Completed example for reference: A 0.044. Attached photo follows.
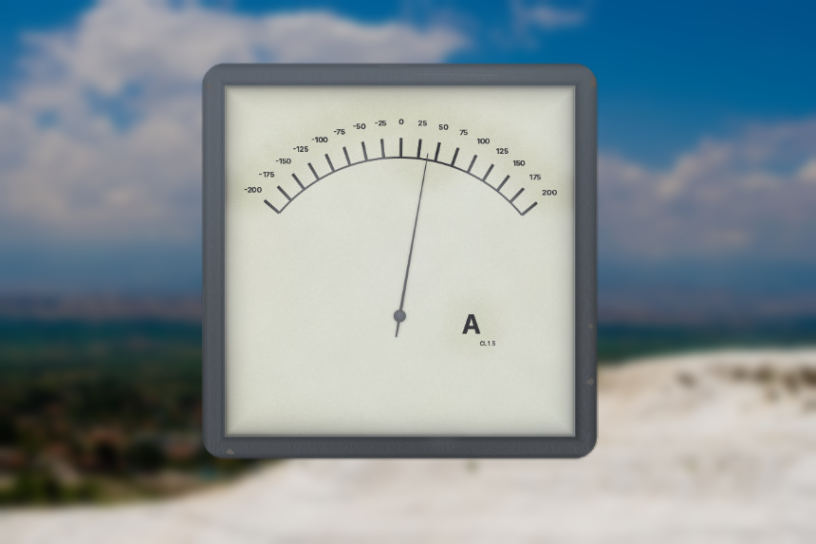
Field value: A 37.5
